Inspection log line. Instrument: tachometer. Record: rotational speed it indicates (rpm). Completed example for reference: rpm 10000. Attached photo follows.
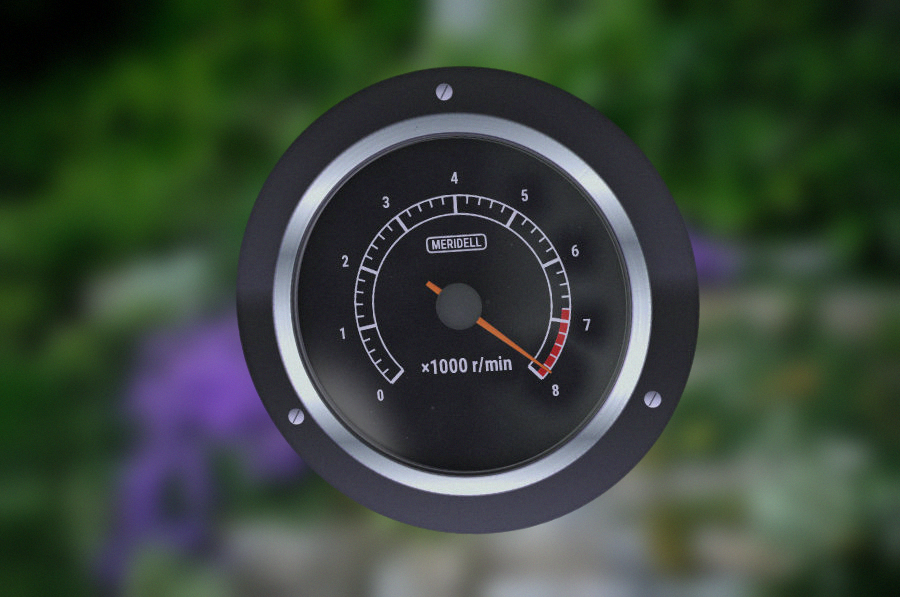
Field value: rpm 7800
